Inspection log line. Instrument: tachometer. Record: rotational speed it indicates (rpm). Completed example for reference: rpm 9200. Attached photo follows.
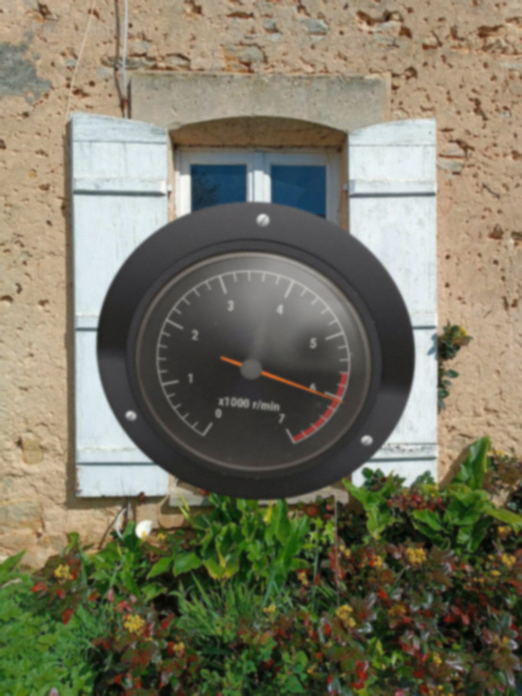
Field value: rpm 6000
